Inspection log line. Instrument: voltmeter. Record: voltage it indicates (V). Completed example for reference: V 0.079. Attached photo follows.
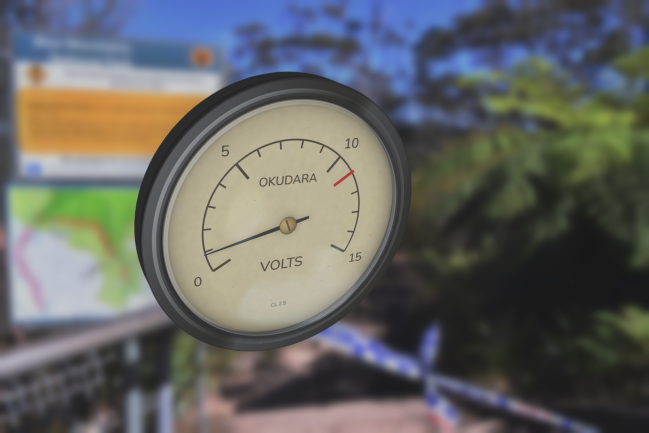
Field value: V 1
